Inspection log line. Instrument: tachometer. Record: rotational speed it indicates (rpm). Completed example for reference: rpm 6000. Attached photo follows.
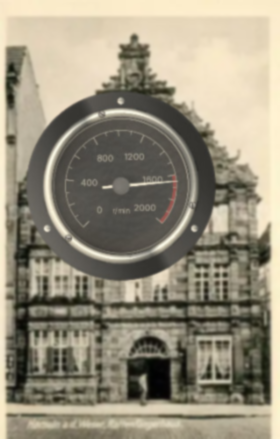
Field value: rpm 1650
